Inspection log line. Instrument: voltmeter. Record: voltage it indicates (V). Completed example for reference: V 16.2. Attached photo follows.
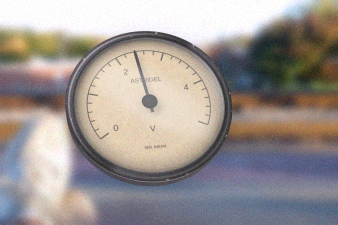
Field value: V 2.4
